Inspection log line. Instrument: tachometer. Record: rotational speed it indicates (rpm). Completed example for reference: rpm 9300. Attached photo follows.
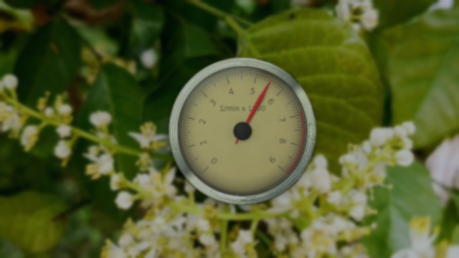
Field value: rpm 5500
